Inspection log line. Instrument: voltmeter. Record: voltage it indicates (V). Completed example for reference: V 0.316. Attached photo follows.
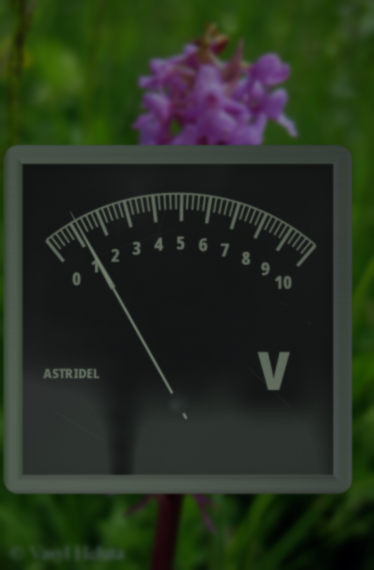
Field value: V 1.2
